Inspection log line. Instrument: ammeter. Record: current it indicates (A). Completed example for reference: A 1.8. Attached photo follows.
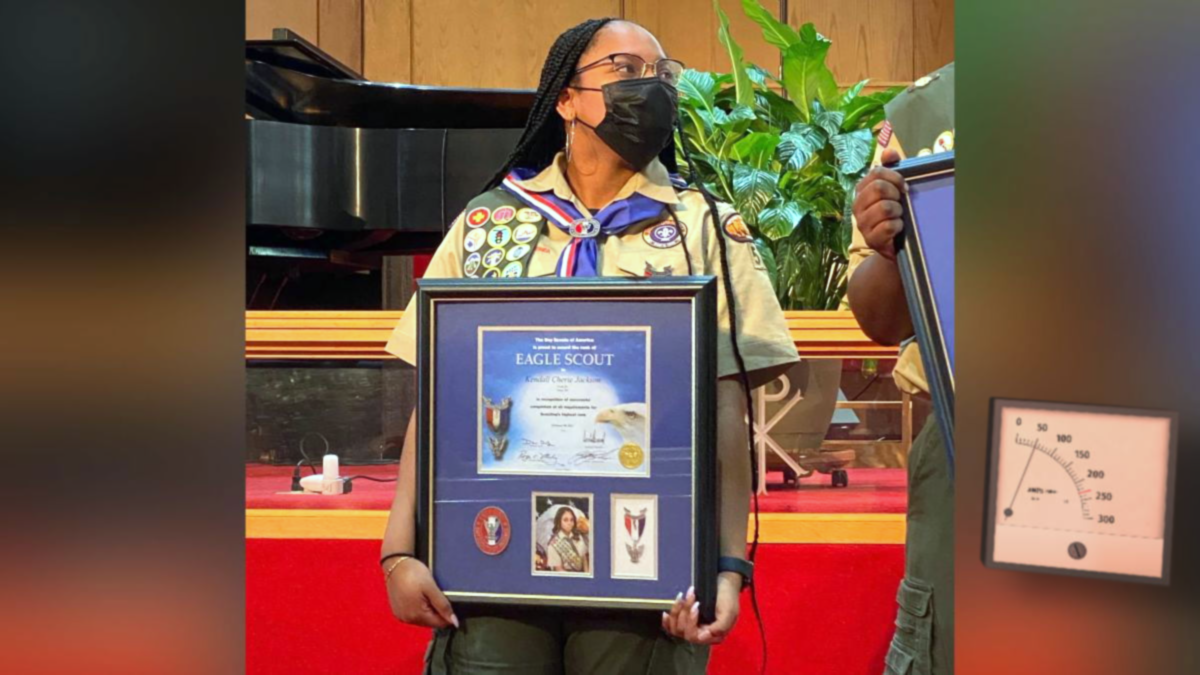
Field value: A 50
